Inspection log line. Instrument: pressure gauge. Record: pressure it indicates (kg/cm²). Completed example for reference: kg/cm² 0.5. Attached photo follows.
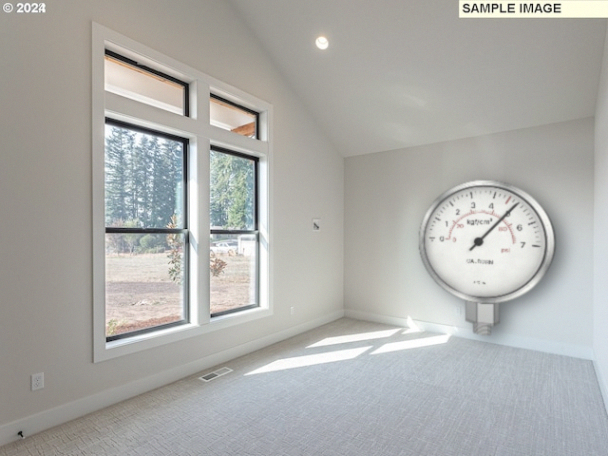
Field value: kg/cm² 5
